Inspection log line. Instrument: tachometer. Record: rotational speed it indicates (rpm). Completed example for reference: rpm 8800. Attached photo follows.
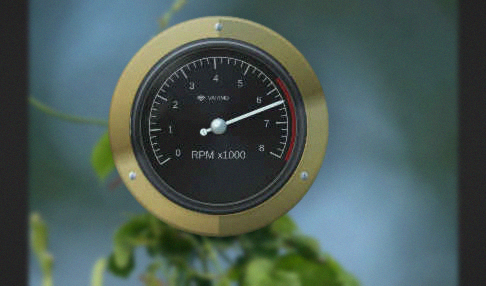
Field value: rpm 6400
